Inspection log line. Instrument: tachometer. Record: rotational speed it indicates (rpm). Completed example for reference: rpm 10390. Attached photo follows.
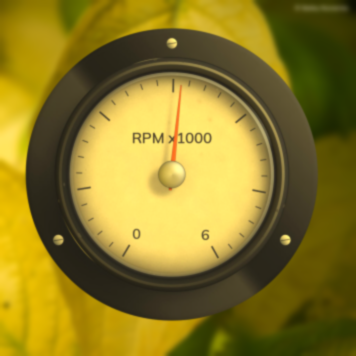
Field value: rpm 3100
